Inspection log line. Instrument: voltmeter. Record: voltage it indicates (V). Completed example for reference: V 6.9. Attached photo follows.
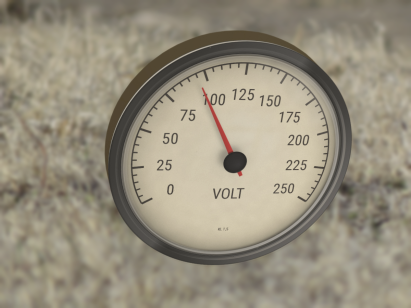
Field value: V 95
